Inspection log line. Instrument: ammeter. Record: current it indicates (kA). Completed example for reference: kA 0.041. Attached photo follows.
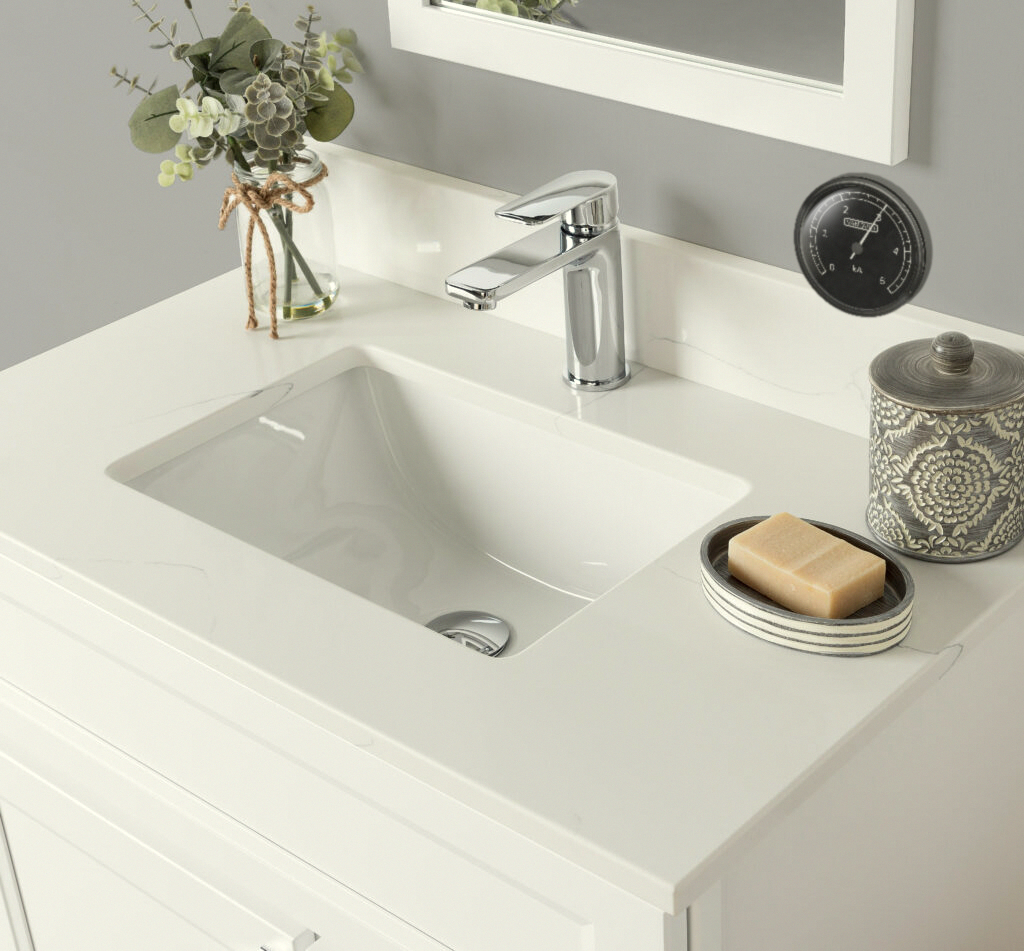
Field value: kA 3
